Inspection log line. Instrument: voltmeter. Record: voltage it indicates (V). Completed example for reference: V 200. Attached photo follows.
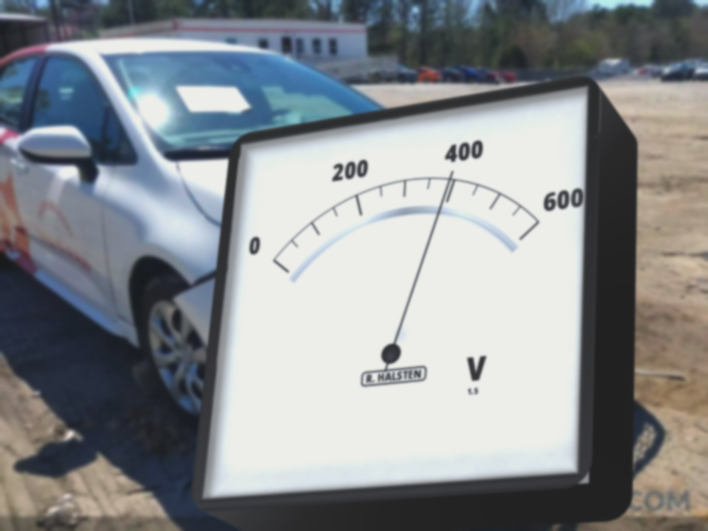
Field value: V 400
